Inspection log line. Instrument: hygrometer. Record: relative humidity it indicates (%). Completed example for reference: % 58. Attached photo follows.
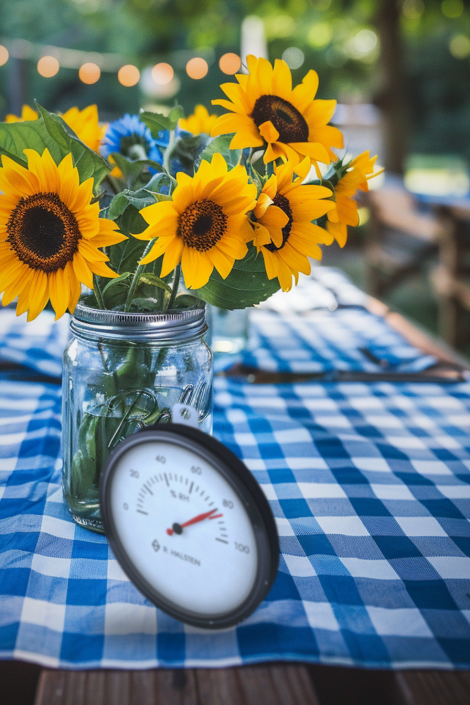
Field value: % 80
